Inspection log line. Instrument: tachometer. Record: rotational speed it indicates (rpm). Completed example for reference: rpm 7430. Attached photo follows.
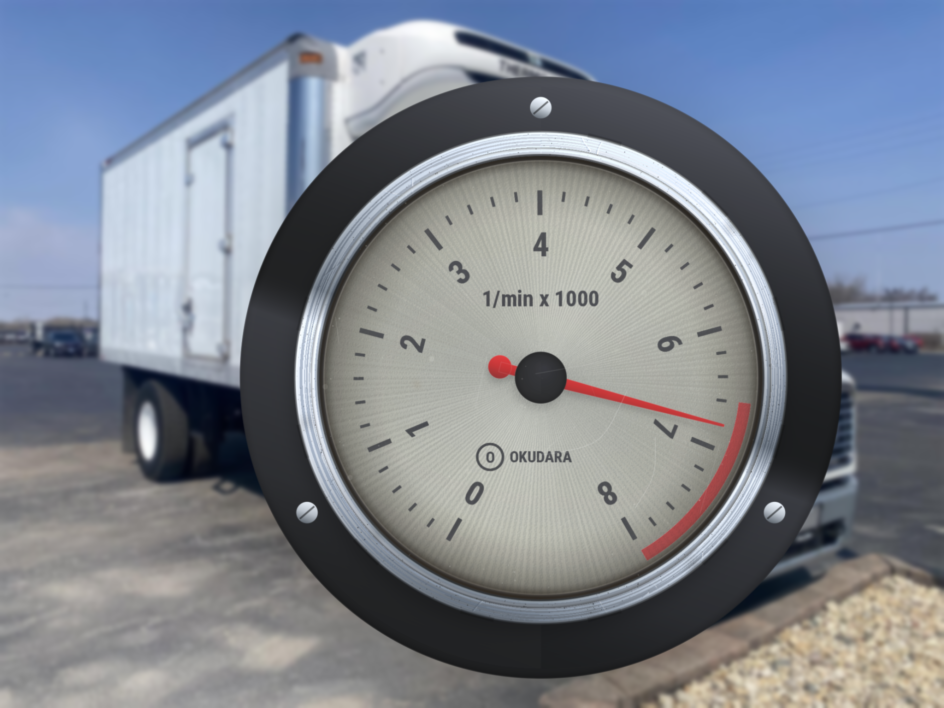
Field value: rpm 6800
